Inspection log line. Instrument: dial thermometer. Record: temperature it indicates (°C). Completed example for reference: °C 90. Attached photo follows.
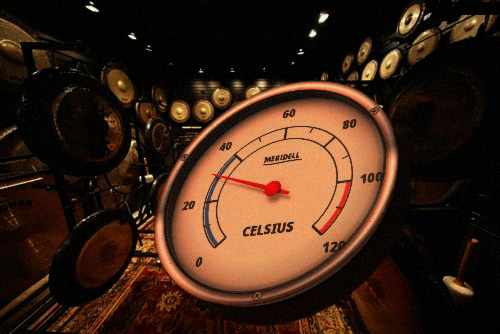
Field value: °C 30
